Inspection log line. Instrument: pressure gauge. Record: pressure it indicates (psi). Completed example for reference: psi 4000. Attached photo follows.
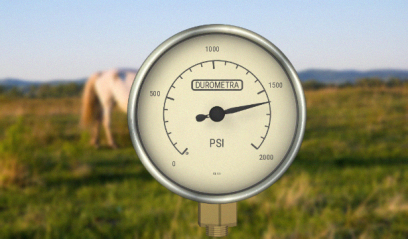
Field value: psi 1600
